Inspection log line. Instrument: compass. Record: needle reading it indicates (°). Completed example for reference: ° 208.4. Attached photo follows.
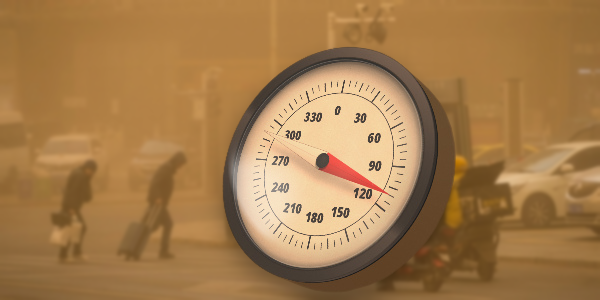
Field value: ° 110
